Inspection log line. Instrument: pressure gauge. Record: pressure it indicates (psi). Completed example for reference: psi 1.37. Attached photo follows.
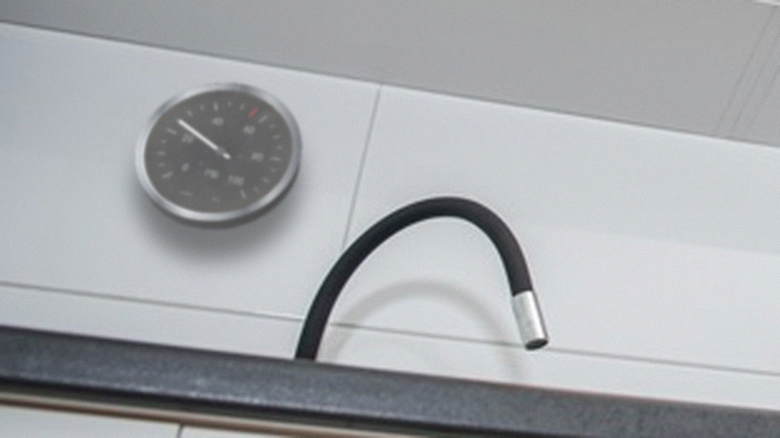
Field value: psi 25
